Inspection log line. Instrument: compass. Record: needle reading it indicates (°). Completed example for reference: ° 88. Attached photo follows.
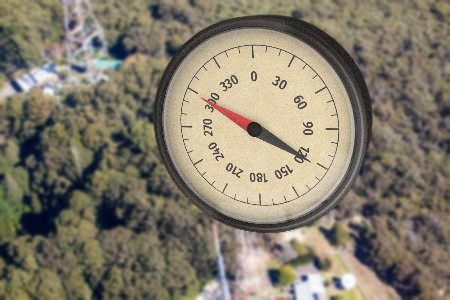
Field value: ° 300
